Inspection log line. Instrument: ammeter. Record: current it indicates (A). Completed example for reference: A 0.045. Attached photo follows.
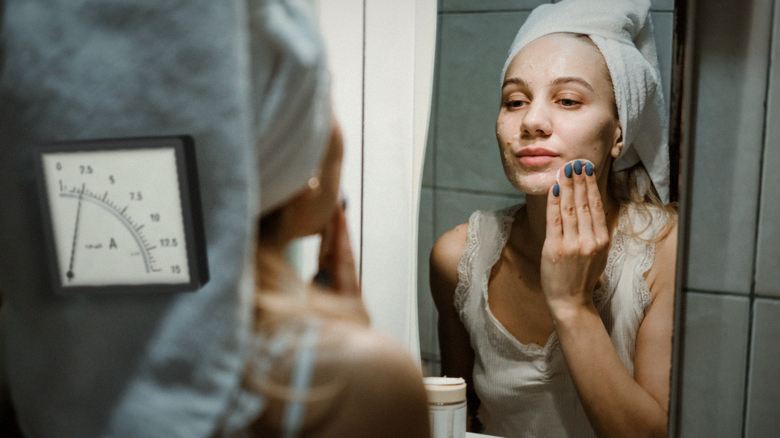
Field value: A 2.5
